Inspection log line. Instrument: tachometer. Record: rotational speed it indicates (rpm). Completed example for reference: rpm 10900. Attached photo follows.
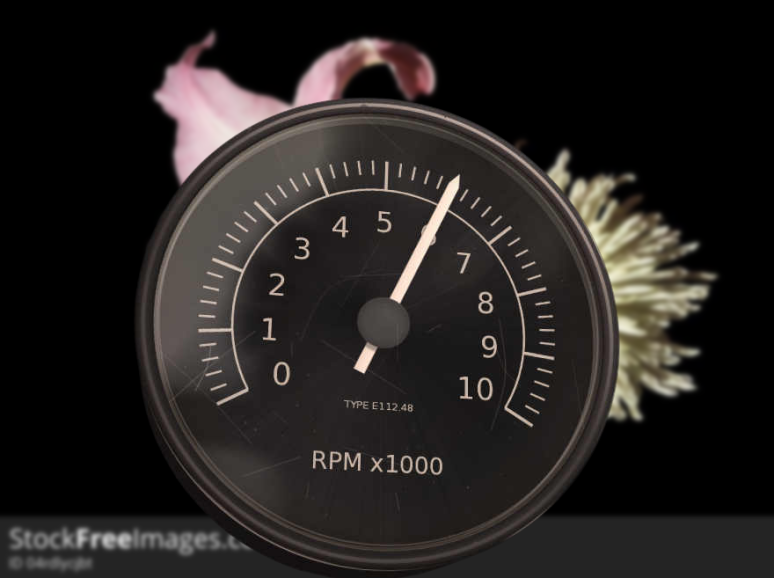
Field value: rpm 6000
